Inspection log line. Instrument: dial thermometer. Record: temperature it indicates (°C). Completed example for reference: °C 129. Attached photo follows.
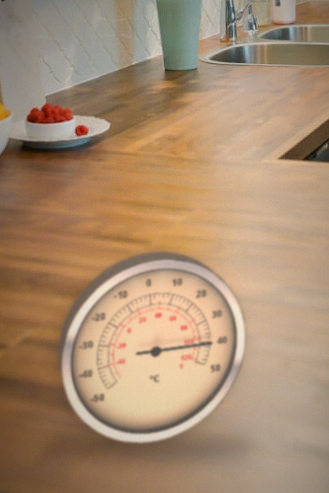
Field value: °C 40
